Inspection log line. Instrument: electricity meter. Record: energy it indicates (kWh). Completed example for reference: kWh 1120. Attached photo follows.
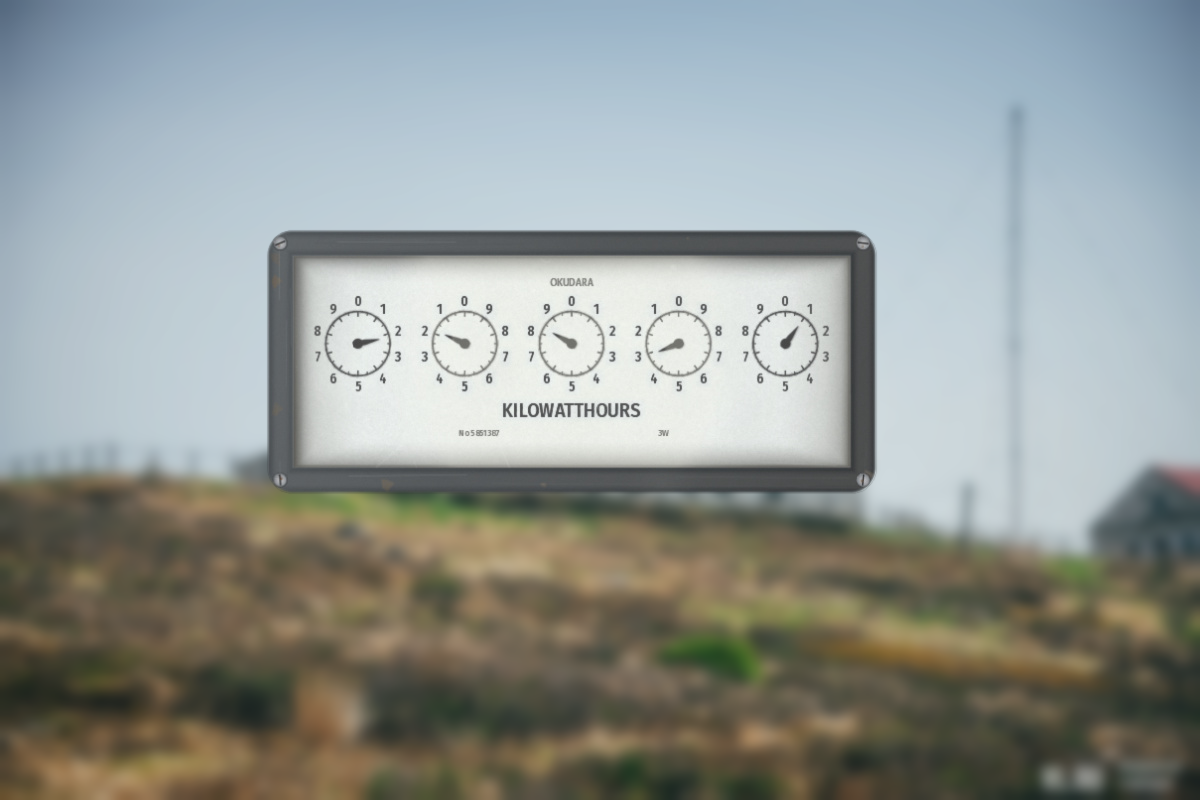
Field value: kWh 21831
